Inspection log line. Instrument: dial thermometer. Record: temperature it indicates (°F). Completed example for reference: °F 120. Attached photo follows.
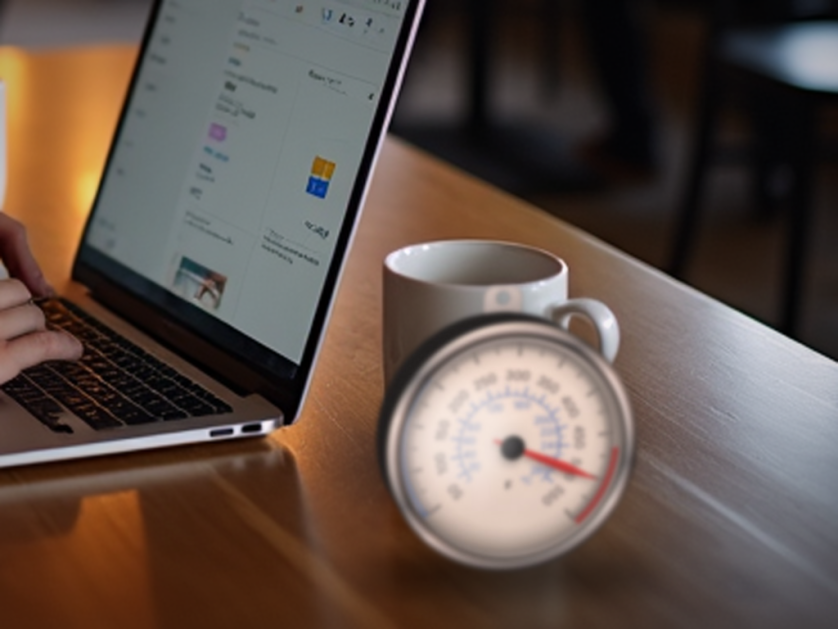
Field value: °F 500
